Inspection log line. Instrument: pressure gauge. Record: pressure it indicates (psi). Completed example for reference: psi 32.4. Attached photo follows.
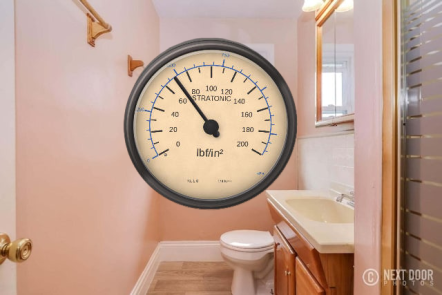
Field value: psi 70
